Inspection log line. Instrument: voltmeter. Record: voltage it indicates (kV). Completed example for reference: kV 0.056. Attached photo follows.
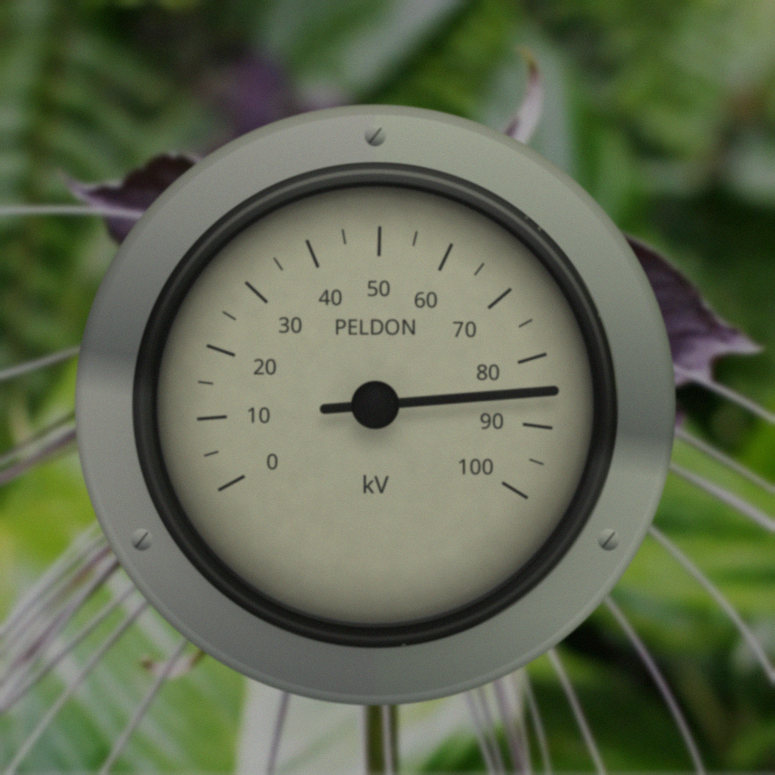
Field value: kV 85
